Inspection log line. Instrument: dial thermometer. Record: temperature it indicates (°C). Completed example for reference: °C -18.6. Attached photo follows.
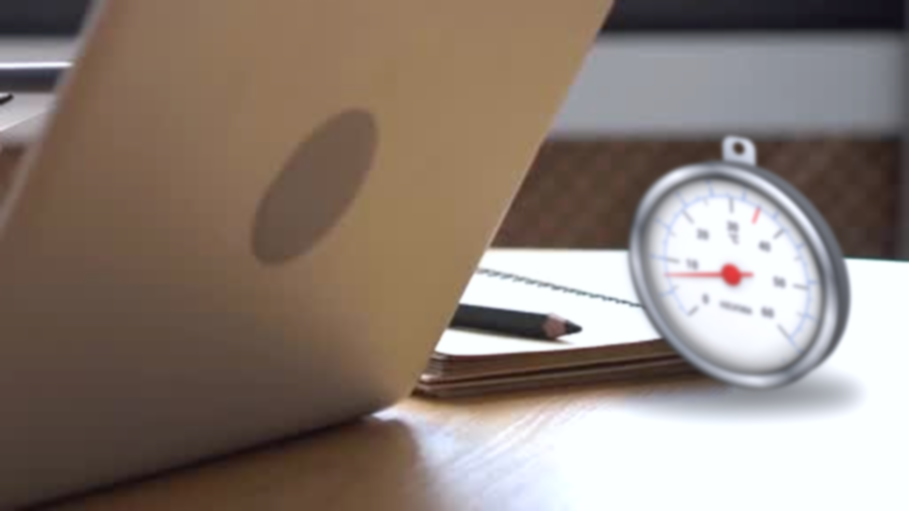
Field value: °C 7.5
